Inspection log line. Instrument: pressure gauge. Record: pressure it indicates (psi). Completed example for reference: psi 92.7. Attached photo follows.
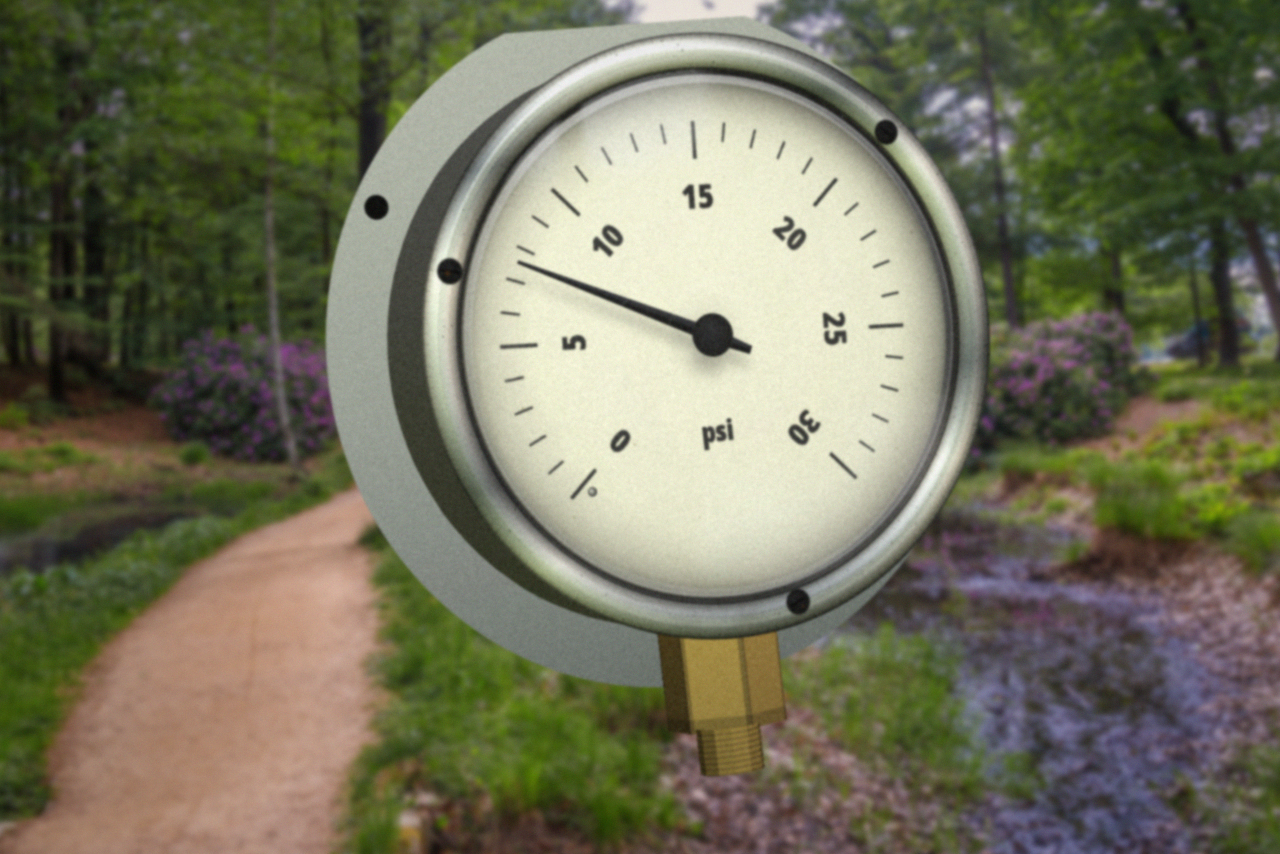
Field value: psi 7.5
